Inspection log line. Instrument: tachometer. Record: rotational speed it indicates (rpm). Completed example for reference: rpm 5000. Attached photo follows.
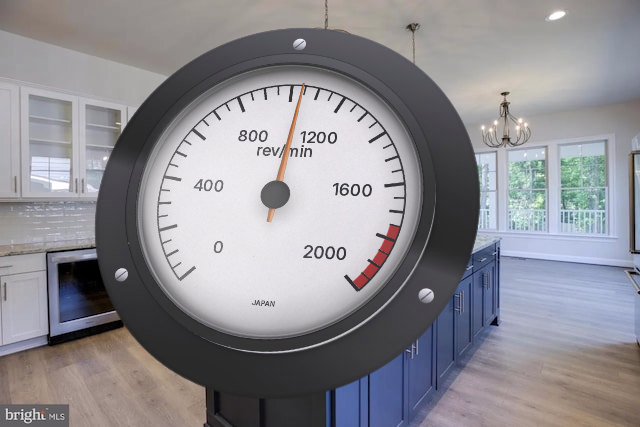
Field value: rpm 1050
